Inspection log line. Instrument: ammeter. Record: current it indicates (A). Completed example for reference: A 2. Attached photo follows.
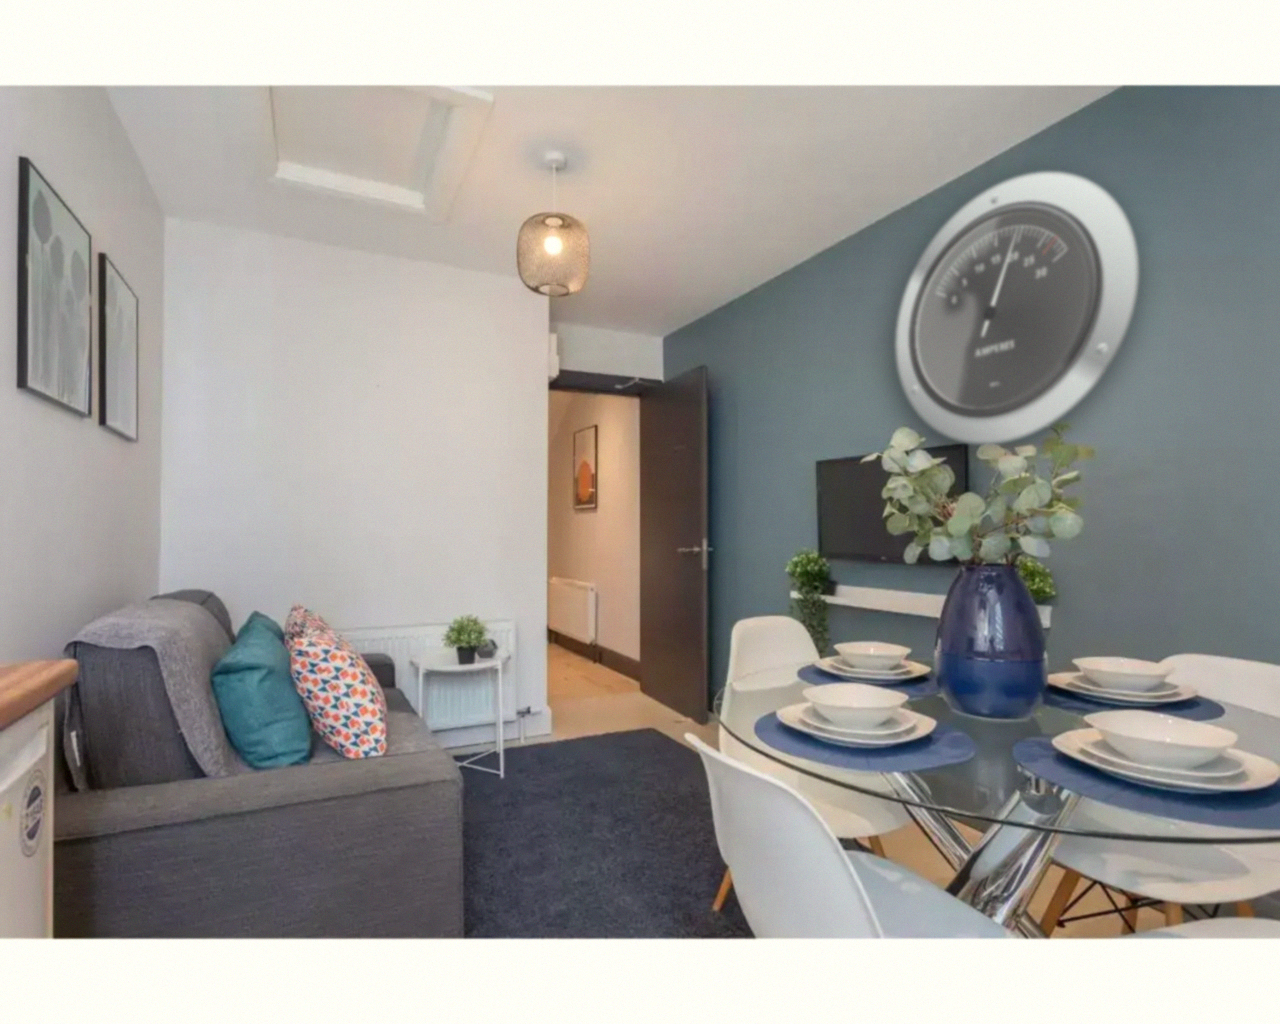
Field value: A 20
